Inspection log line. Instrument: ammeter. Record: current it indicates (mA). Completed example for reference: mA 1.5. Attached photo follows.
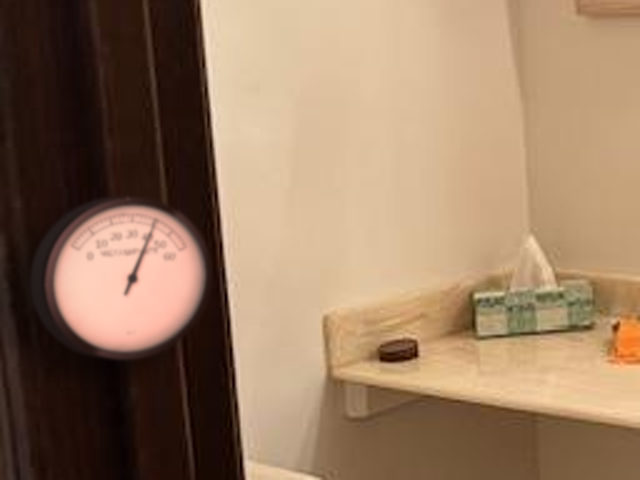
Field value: mA 40
